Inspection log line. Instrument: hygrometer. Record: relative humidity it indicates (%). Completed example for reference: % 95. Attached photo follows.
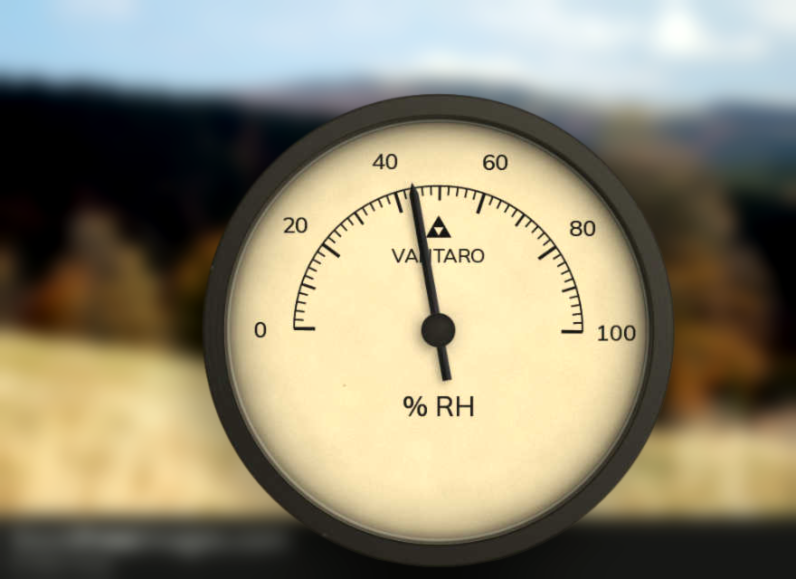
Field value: % 44
